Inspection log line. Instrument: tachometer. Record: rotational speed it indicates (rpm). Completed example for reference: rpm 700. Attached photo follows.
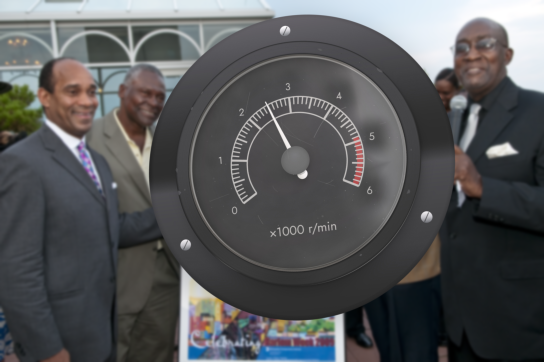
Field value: rpm 2500
